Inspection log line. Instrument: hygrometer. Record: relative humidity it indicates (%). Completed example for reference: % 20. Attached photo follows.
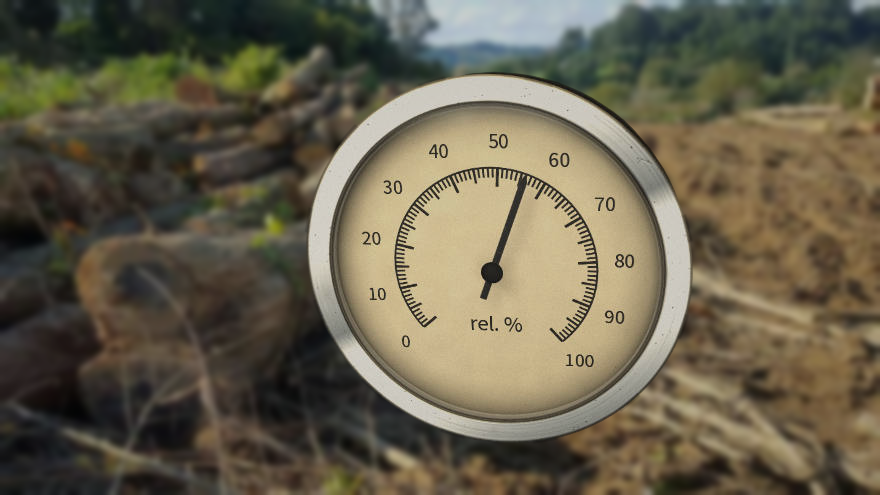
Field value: % 56
